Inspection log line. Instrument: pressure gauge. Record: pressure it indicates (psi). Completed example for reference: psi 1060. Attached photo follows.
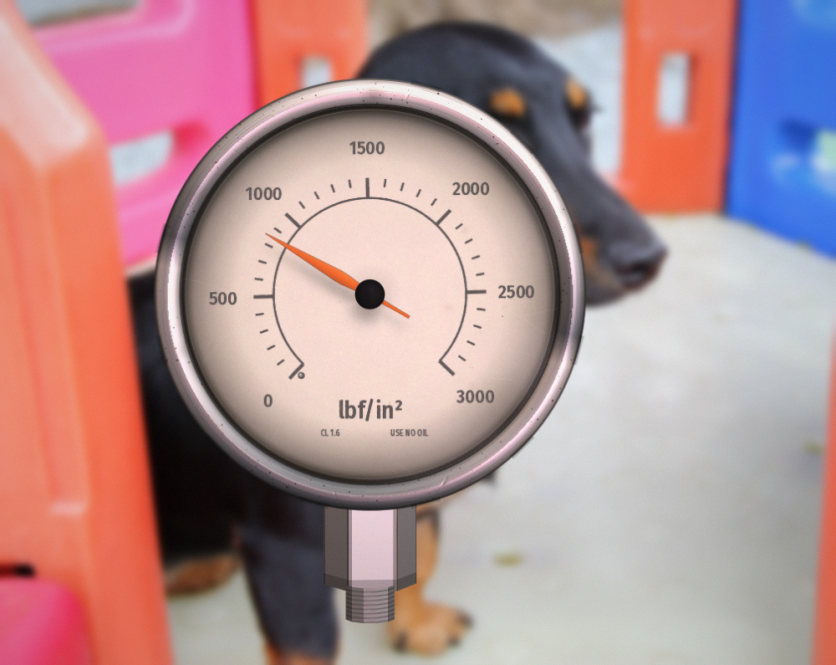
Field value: psi 850
